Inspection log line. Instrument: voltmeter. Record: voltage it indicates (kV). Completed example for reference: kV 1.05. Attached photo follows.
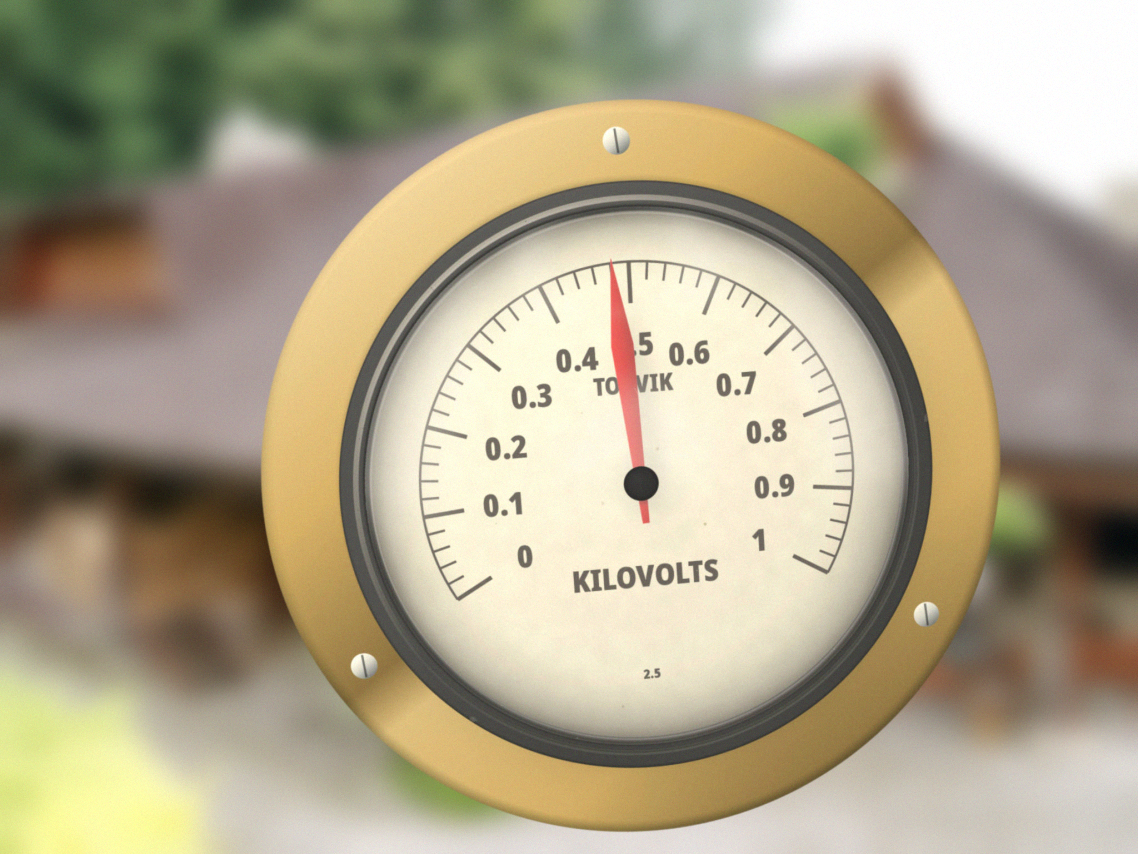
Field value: kV 0.48
